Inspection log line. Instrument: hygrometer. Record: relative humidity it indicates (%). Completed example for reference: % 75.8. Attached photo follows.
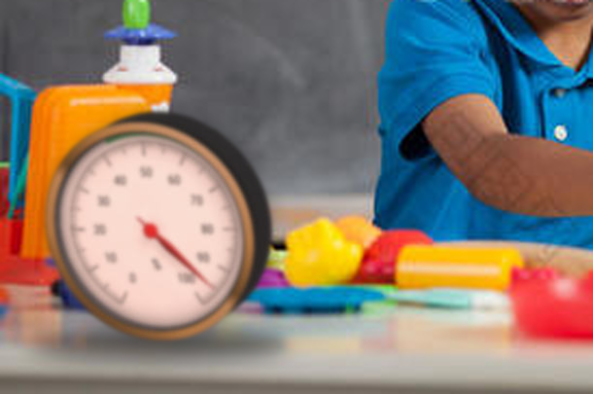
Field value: % 95
